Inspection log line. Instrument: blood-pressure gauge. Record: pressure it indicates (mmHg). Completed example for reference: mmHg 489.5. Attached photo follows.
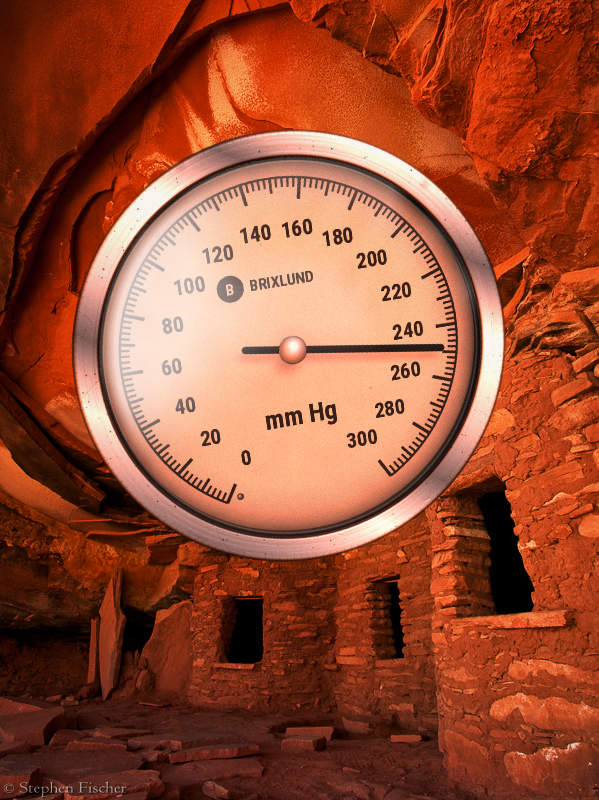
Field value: mmHg 248
